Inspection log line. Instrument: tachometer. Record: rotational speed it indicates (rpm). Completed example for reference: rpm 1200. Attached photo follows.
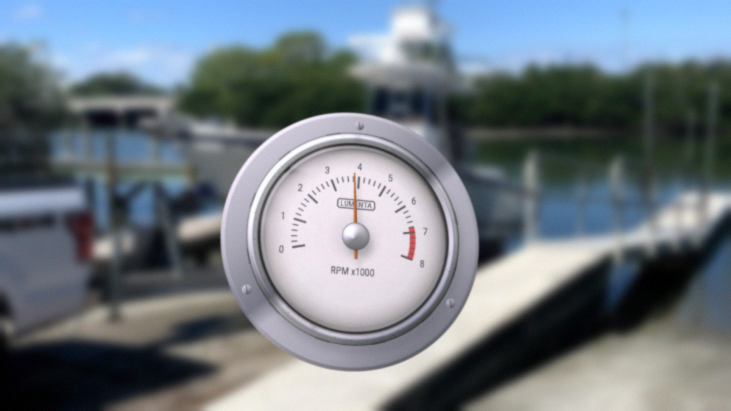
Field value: rpm 3800
